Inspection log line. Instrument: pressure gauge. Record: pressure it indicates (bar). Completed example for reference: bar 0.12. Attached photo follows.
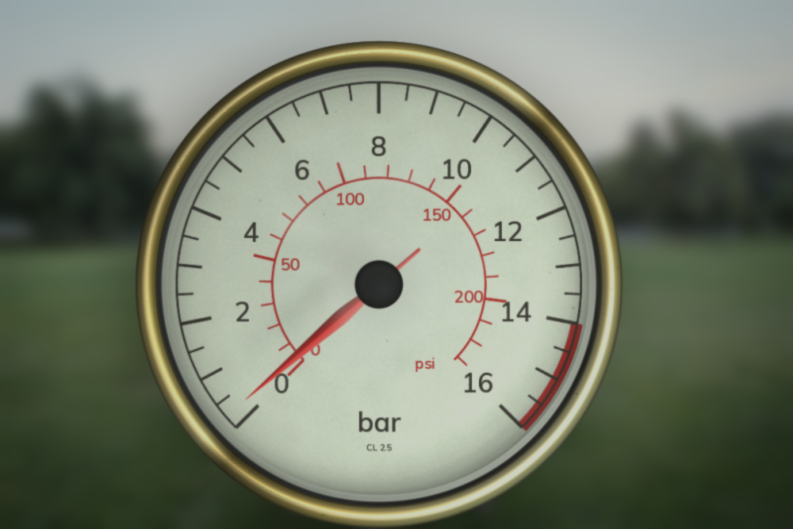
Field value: bar 0.25
